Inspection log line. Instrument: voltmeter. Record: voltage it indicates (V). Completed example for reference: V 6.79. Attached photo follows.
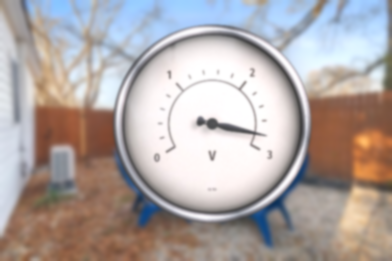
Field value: V 2.8
